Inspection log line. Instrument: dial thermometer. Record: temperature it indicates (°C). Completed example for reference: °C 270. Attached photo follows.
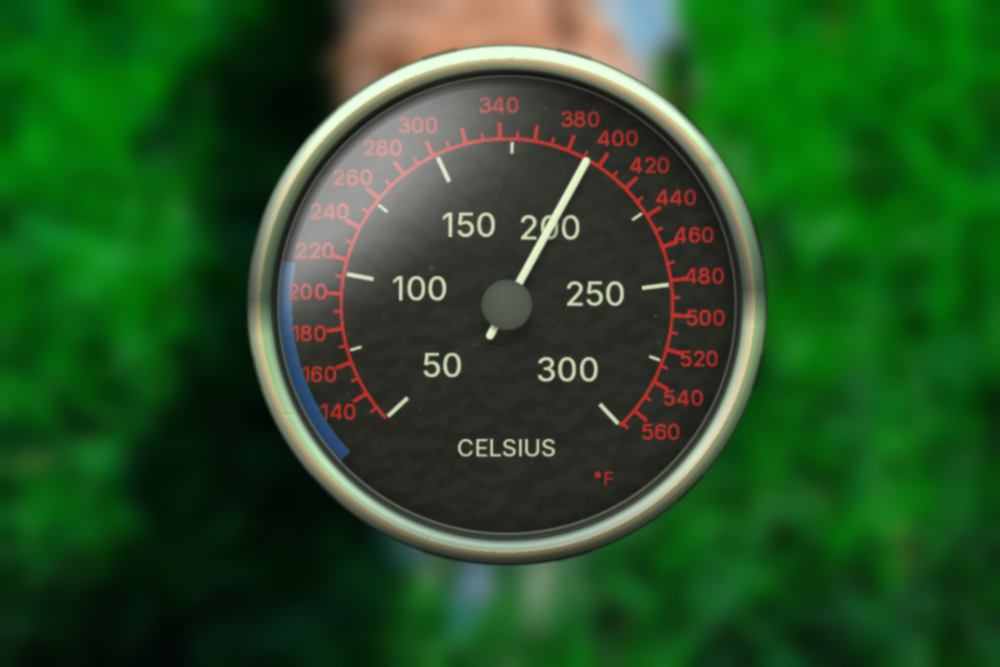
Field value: °C 200
